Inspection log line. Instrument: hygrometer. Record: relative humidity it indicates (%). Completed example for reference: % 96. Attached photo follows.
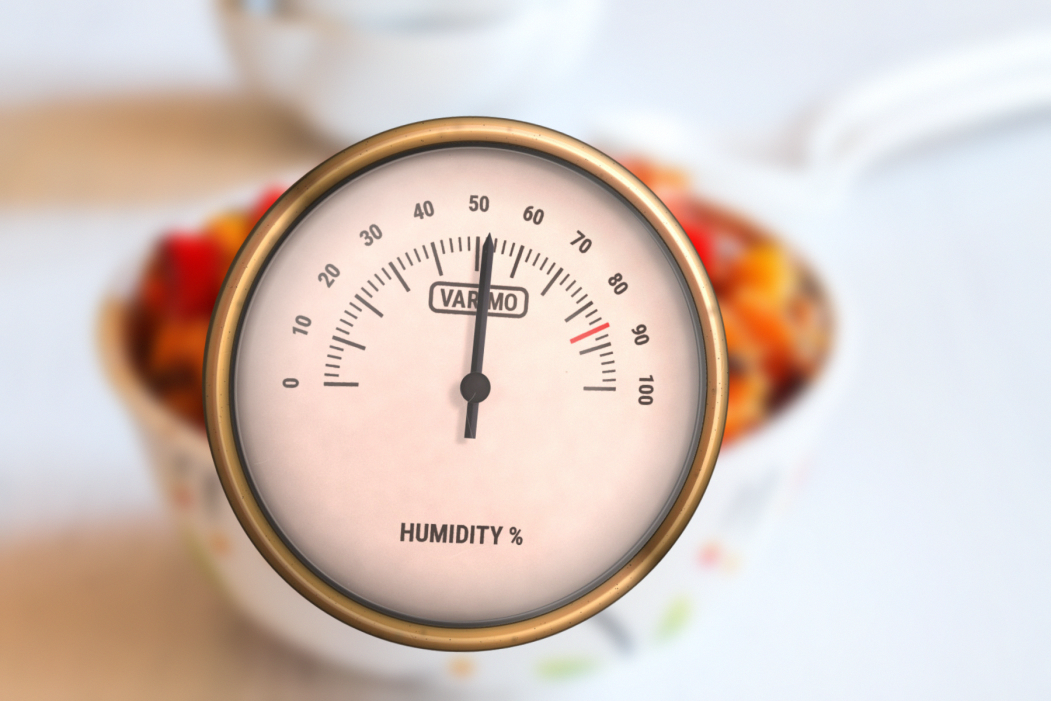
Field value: % 52
